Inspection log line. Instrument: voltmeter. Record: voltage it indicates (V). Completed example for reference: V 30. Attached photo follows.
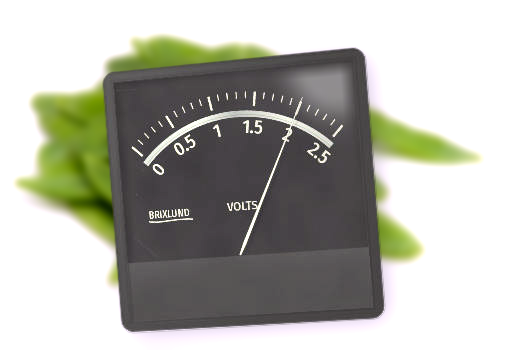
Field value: V 2
